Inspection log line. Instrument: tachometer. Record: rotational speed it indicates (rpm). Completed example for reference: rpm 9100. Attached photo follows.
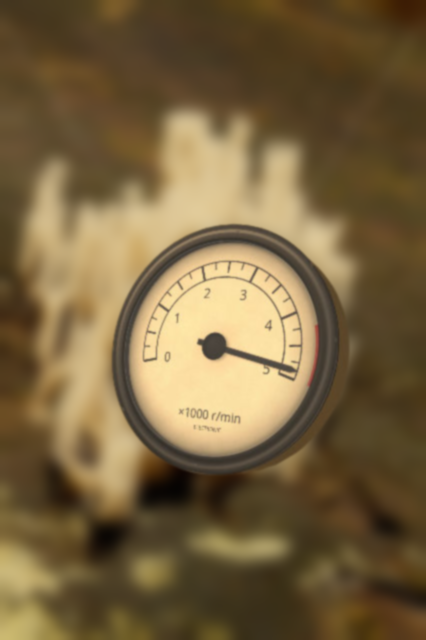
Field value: rpm 4875
